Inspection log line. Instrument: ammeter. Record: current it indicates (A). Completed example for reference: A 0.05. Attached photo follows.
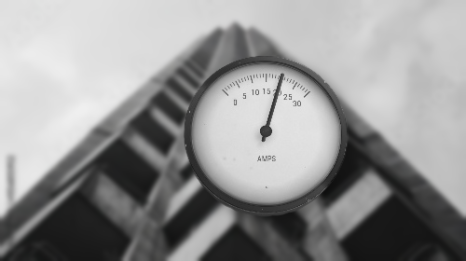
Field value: A 20
